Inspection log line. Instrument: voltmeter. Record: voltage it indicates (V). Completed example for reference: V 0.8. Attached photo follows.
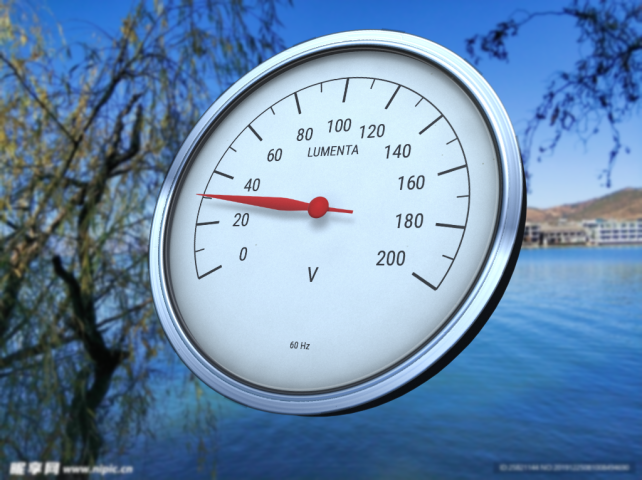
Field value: V 30
